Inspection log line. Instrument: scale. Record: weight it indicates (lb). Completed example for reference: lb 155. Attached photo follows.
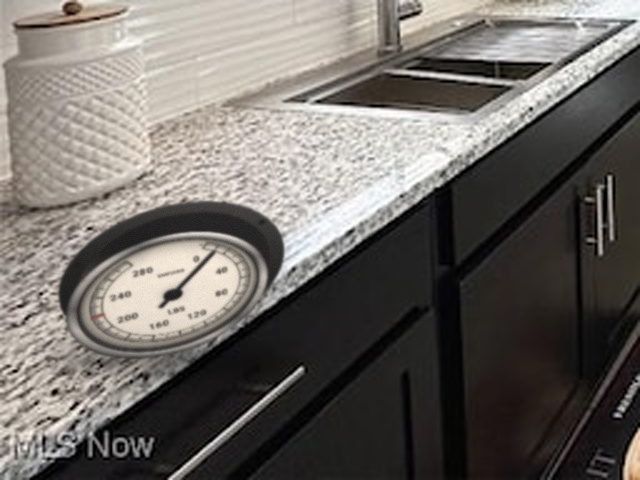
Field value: lb 10
